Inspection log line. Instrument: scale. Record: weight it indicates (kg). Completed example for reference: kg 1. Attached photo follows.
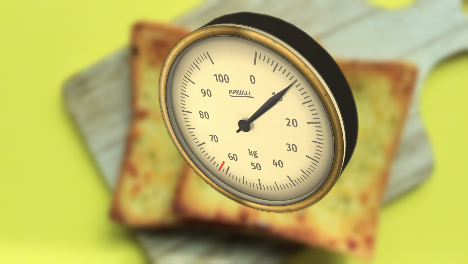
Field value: kg 10
